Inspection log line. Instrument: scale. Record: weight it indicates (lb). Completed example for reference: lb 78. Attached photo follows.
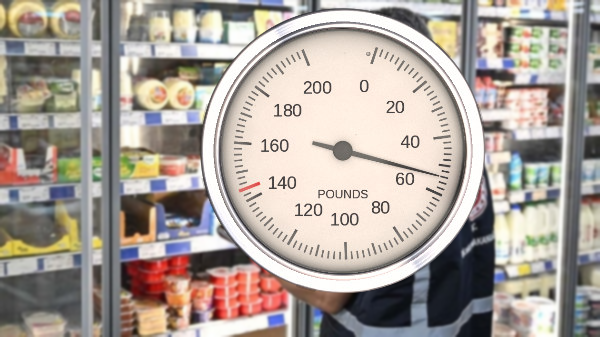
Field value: lb 54
